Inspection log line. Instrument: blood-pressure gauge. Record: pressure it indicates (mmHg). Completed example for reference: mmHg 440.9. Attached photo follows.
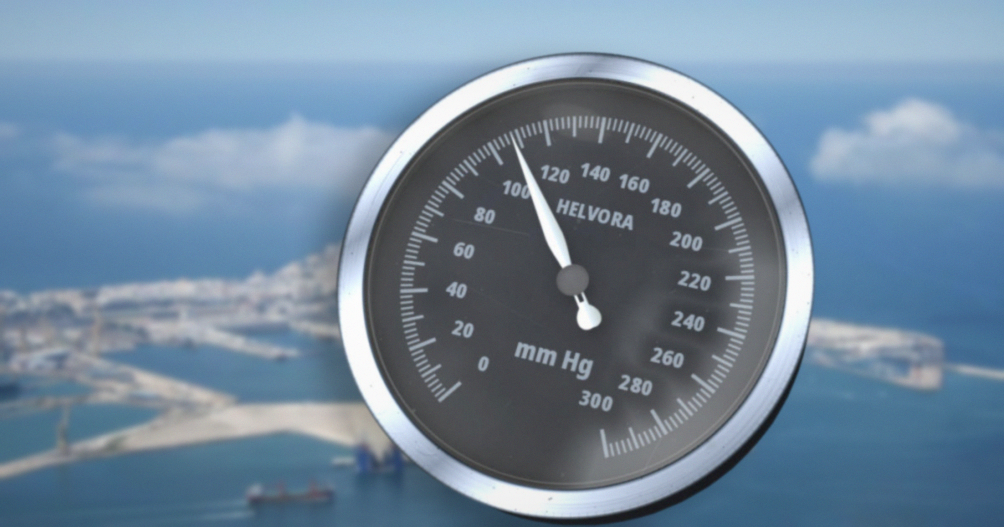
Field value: mmHg 108
